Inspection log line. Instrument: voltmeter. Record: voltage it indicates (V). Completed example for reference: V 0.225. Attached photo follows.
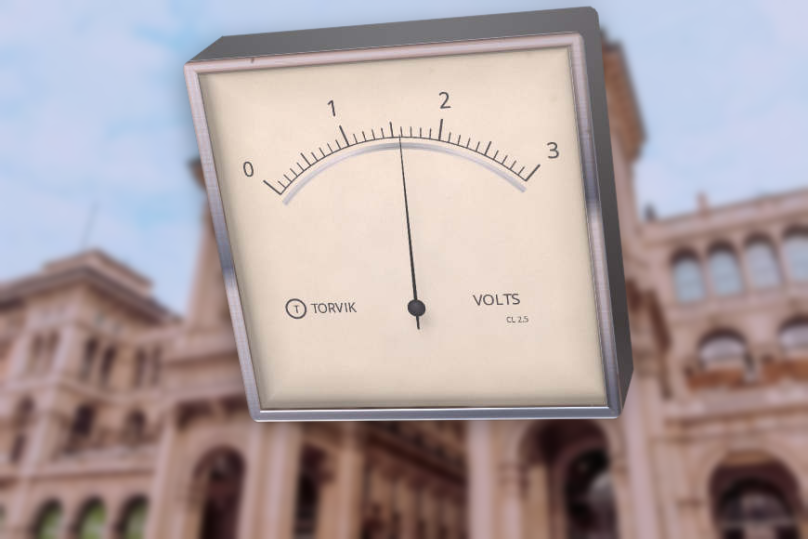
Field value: V 1.6
